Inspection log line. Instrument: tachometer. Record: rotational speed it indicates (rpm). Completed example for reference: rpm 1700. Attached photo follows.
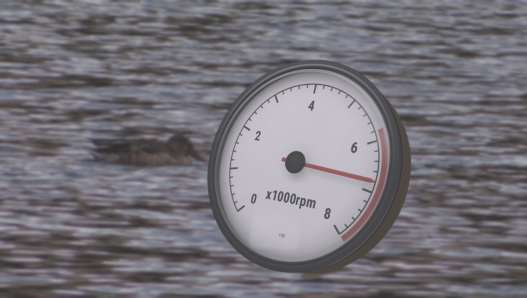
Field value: rpm 6800
